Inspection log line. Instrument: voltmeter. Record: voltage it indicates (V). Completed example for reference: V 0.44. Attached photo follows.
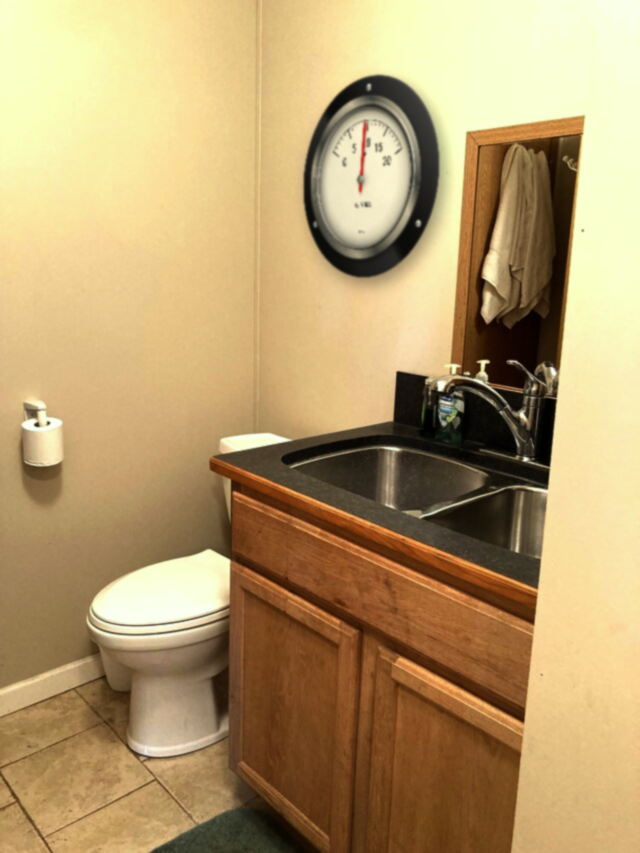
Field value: V 10
